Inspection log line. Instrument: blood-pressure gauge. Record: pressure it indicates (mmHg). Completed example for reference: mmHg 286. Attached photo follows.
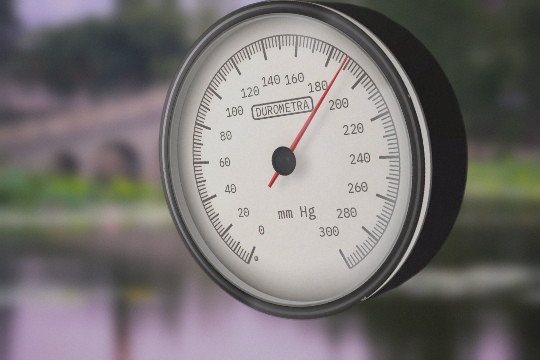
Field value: mmHg 190
